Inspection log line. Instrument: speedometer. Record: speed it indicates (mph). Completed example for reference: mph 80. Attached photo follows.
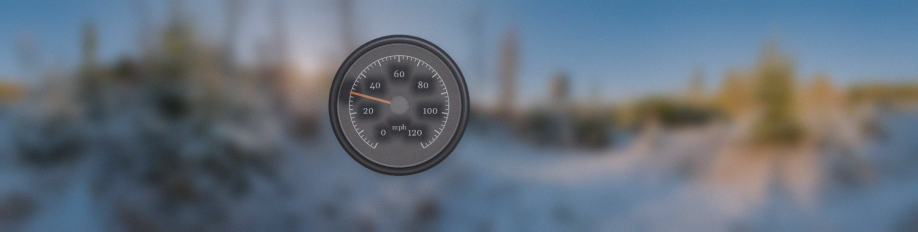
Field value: mph 30
